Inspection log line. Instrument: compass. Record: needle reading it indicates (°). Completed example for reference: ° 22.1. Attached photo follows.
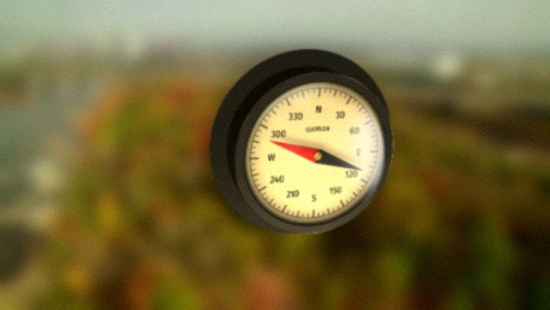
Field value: ° 290
